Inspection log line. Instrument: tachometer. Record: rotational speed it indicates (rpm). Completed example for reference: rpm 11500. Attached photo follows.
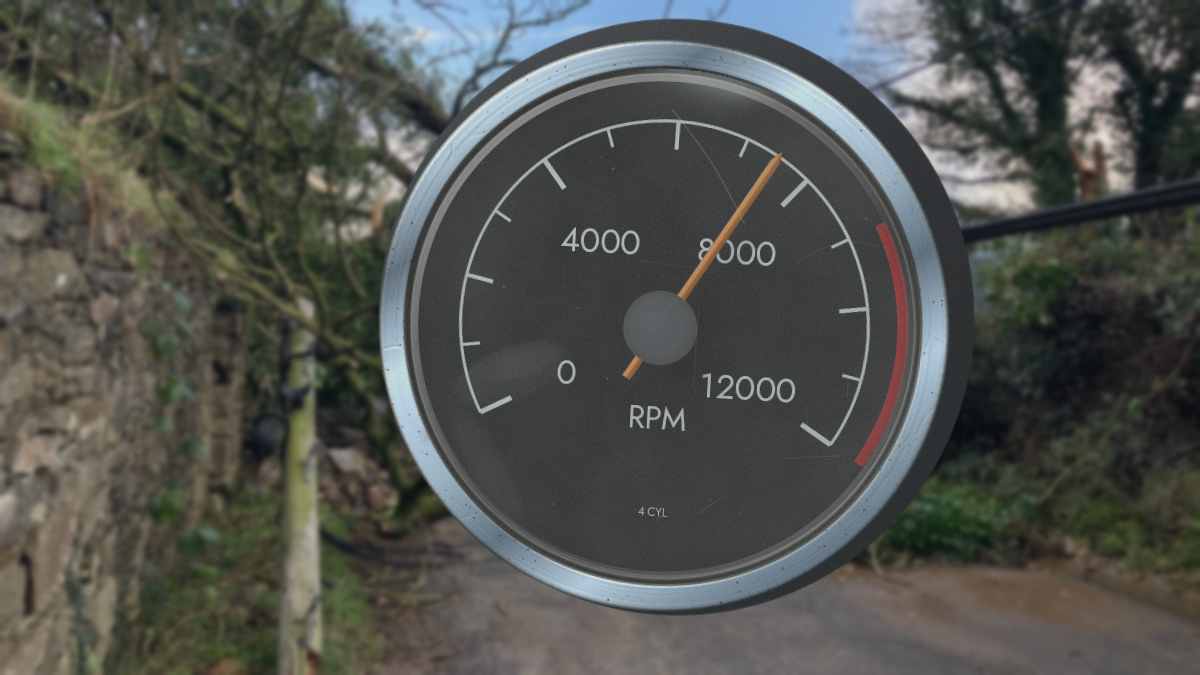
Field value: rpm 7500
